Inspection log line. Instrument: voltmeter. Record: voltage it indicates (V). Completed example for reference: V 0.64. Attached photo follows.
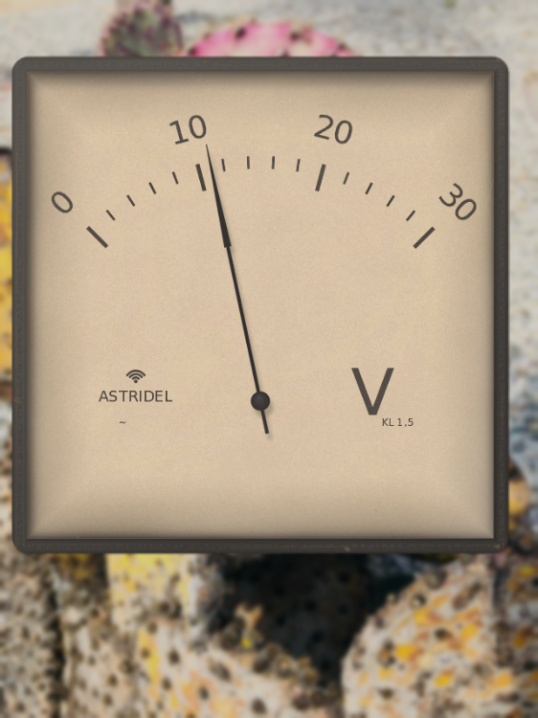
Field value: V 11
